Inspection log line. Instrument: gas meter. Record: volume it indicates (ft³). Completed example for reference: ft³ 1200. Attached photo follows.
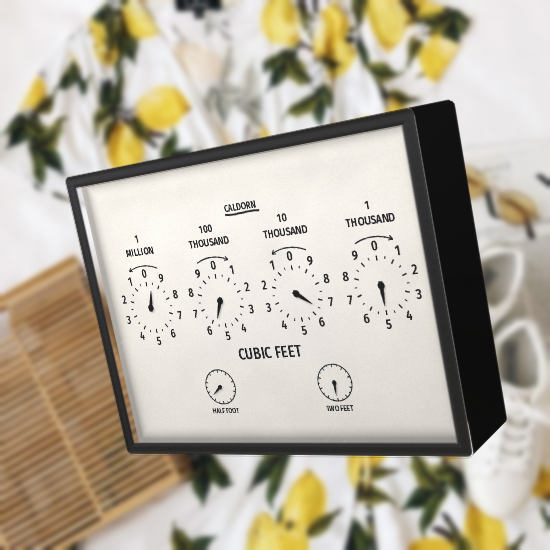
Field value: ft³ 956500
